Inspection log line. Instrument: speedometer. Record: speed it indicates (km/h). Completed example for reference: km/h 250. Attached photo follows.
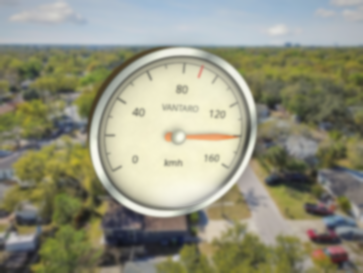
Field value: km/h 140
